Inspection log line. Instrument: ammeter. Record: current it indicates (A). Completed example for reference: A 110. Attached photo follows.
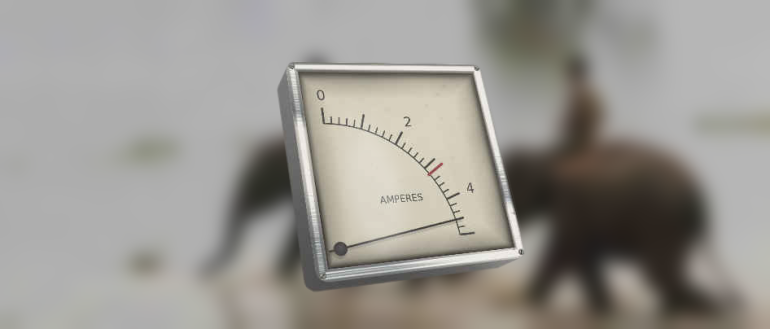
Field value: A 4.6
